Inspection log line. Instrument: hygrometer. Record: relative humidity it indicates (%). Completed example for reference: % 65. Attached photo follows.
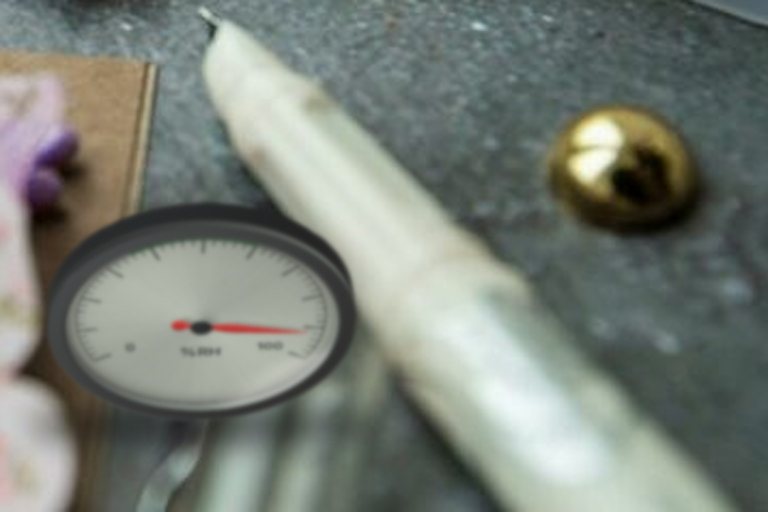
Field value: % 90
